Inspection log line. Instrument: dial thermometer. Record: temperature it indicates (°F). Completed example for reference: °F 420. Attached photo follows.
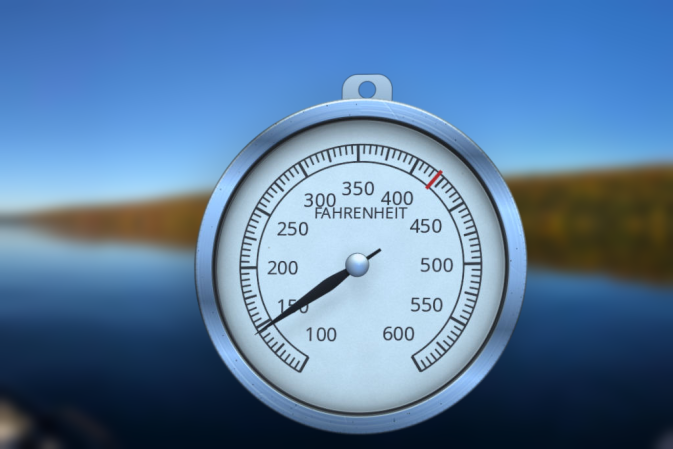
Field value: °F 145
